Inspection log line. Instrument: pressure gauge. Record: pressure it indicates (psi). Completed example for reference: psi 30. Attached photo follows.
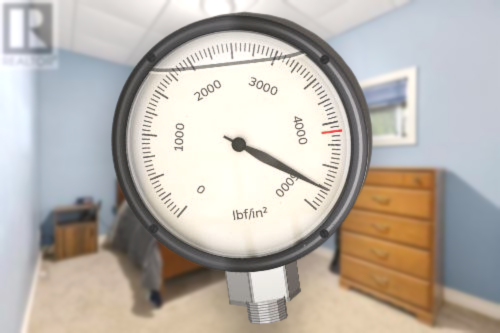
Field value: psi 4750
